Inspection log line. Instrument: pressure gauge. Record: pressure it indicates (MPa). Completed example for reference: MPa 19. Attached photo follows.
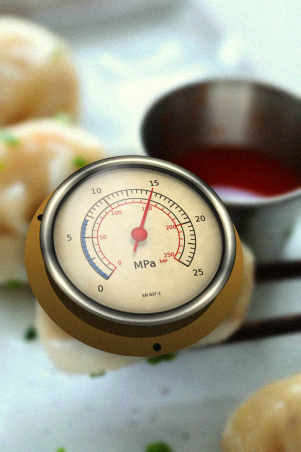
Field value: MPa 15
